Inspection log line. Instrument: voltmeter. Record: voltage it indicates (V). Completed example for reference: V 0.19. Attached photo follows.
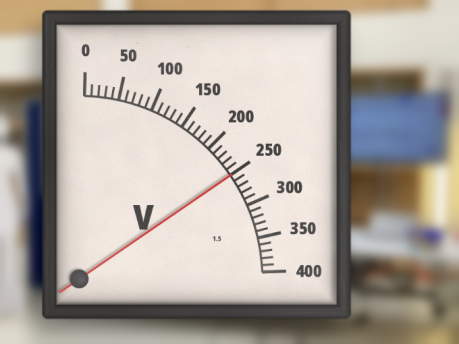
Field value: V 250
